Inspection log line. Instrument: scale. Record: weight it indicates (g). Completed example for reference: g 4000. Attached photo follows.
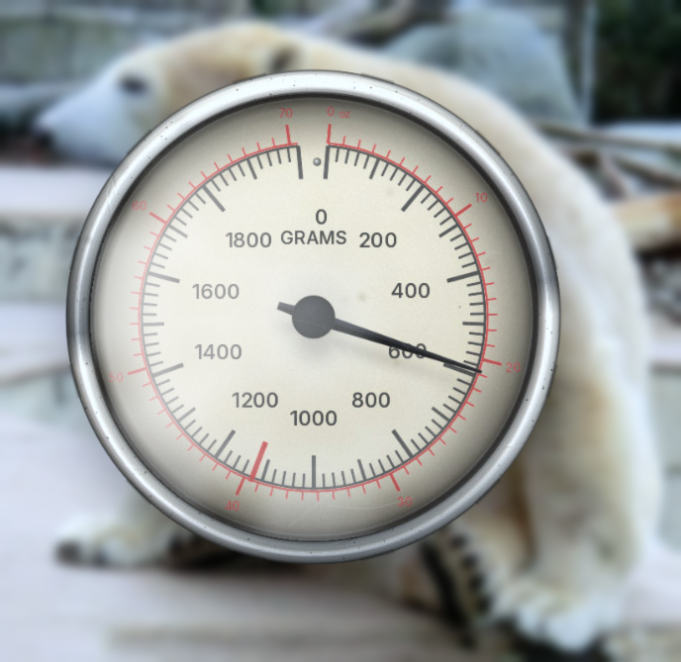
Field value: g 590
